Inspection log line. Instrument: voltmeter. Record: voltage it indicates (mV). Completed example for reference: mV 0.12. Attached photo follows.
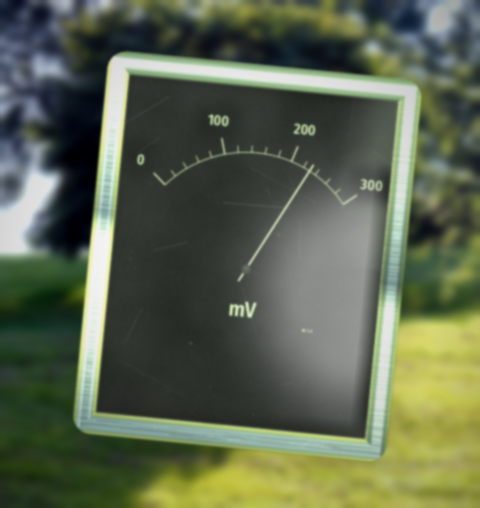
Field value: mV 230
